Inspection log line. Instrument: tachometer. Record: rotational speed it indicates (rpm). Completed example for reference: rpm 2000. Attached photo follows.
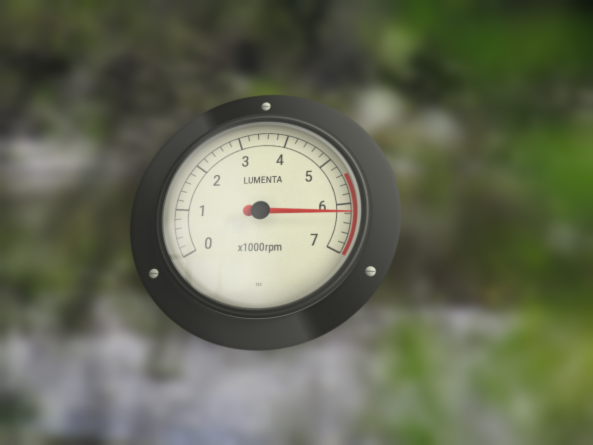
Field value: rpm 6200
